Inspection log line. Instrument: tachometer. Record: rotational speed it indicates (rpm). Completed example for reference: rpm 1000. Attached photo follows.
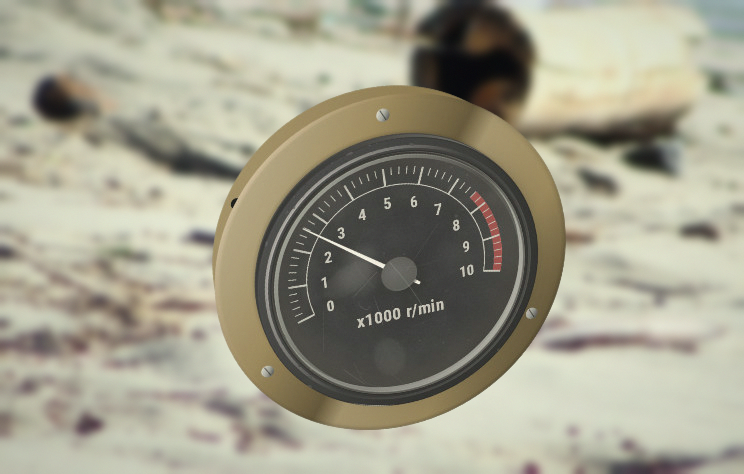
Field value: rpm 2600
